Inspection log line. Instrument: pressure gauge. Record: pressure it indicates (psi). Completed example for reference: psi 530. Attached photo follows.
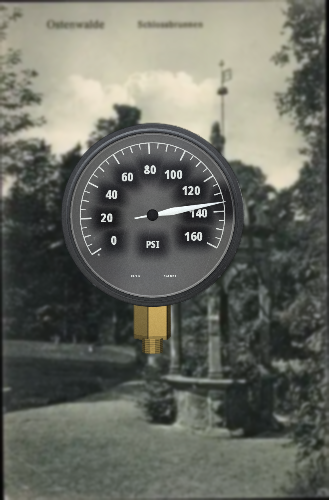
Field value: psi 135
